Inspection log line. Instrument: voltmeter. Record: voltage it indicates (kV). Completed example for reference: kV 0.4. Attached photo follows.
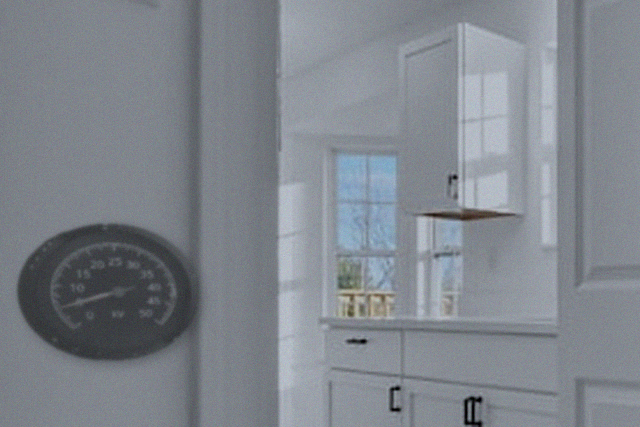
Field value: kV 5
